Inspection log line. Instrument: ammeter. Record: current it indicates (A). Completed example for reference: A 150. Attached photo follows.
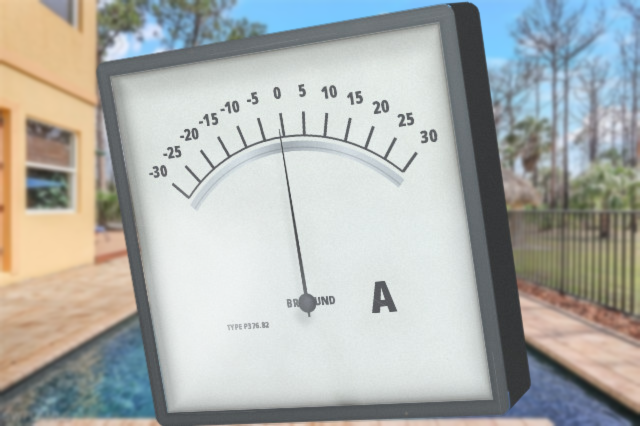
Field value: A 0
